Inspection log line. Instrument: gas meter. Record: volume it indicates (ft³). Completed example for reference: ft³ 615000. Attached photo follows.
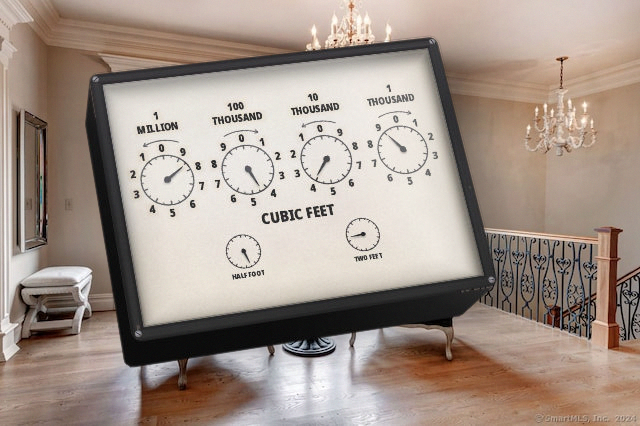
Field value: ft³ 843900
